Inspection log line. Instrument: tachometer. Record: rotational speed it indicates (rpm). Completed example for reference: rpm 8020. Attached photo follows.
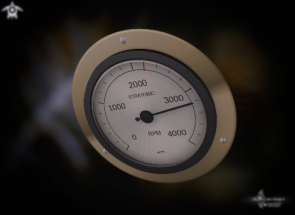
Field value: rpm 3200
